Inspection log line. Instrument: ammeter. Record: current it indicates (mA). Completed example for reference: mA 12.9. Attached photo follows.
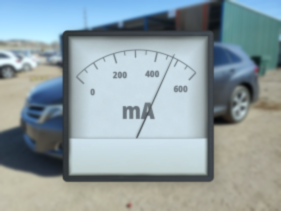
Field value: mA 475
